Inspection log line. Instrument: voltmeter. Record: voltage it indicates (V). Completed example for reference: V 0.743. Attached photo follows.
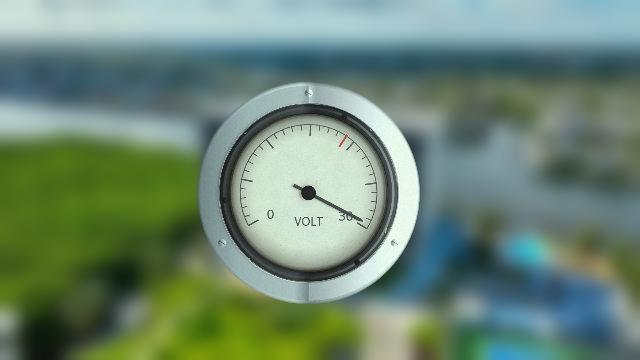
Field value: V 29.5
